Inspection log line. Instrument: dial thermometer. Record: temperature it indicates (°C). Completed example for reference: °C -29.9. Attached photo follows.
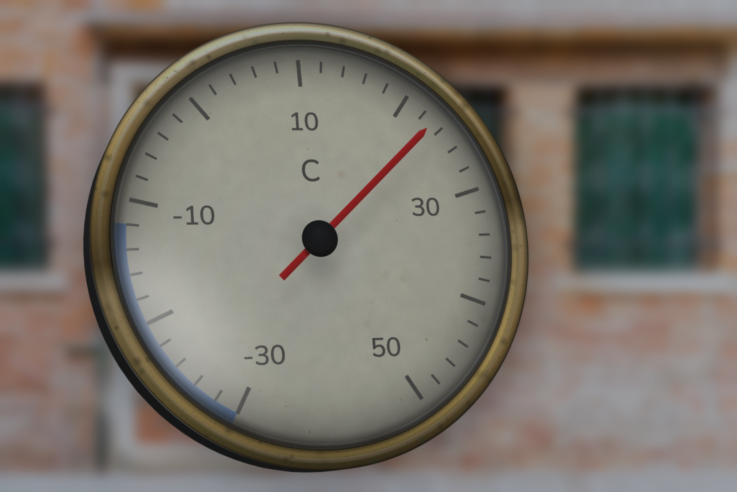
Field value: °C 23
